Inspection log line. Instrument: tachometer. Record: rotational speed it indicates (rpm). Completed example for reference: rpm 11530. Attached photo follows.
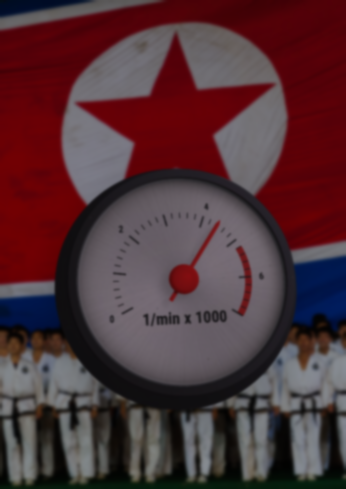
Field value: rpm 4400
